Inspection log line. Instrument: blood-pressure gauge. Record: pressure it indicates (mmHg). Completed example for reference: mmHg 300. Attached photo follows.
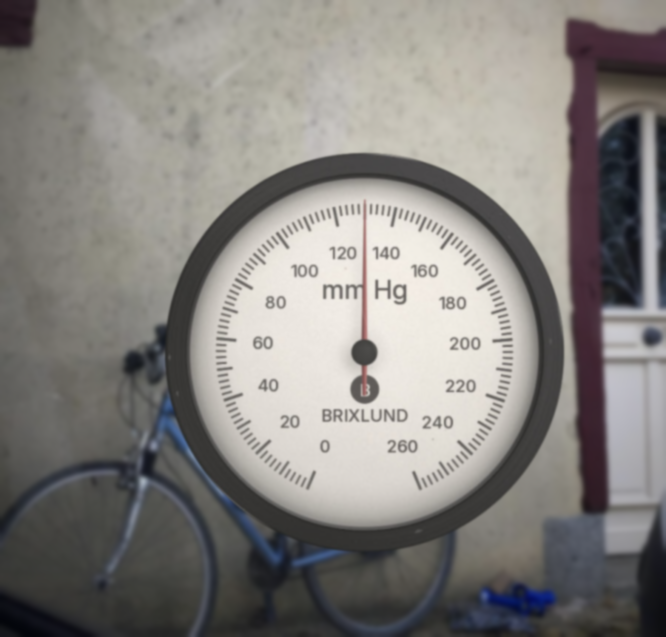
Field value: mmHg 130
